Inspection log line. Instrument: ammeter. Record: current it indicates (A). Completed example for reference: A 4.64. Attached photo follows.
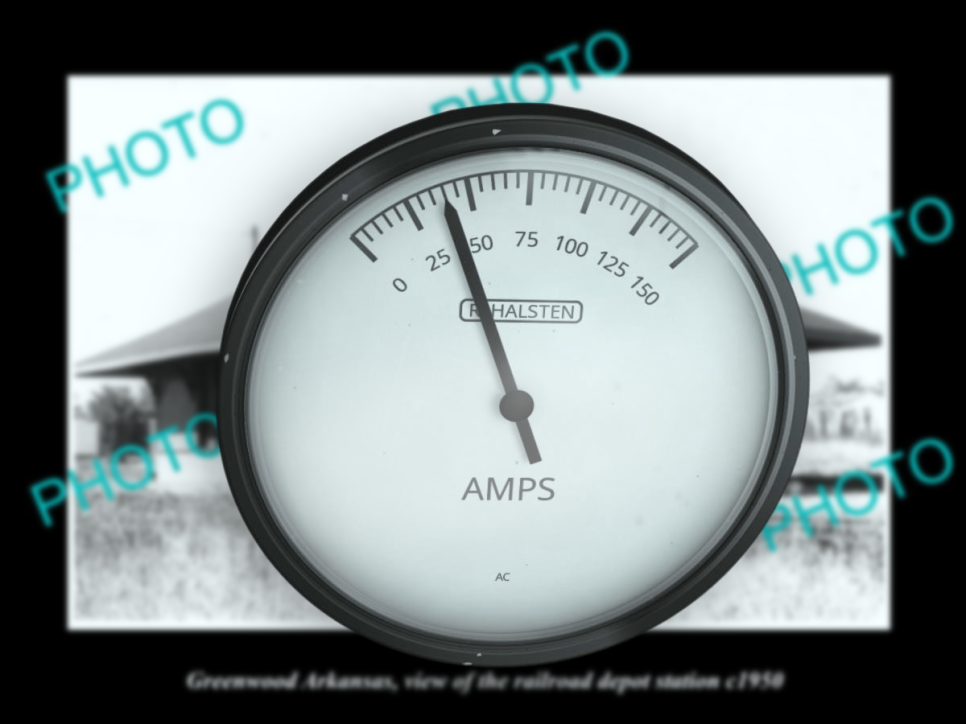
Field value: A 40
